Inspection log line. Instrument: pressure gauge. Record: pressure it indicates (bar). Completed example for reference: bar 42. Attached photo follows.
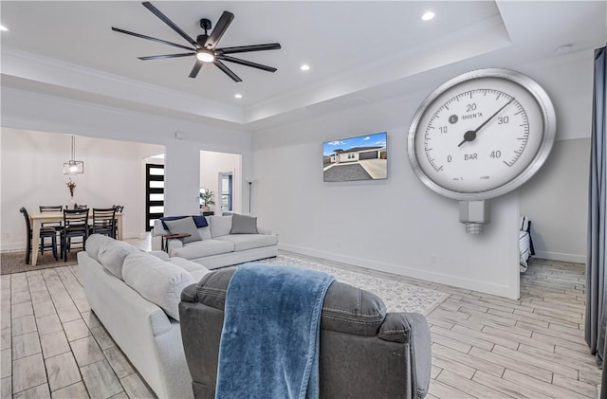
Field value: bar 27.5
